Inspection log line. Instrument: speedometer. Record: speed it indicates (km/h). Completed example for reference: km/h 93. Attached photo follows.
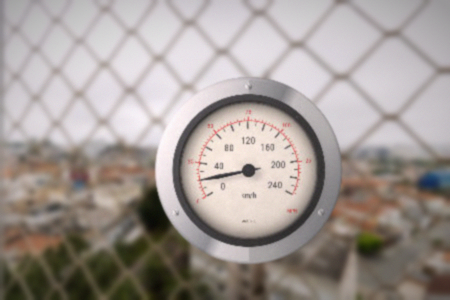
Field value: km/h 20
